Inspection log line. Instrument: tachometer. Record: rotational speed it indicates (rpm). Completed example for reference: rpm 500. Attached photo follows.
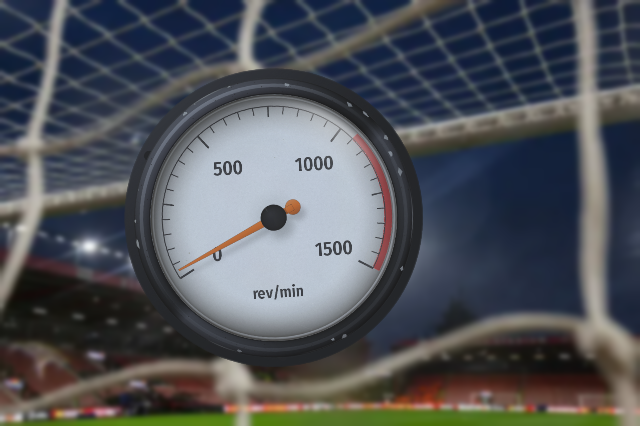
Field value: rpm 25
